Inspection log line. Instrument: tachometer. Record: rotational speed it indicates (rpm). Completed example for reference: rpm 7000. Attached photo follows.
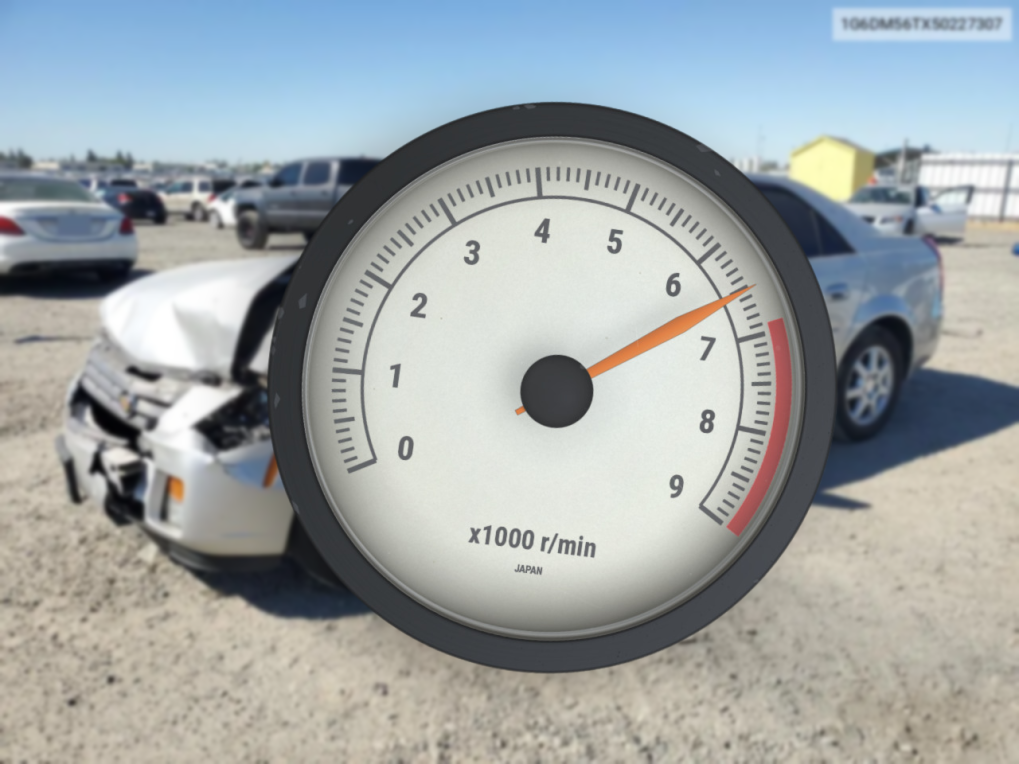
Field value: rpm 6500
